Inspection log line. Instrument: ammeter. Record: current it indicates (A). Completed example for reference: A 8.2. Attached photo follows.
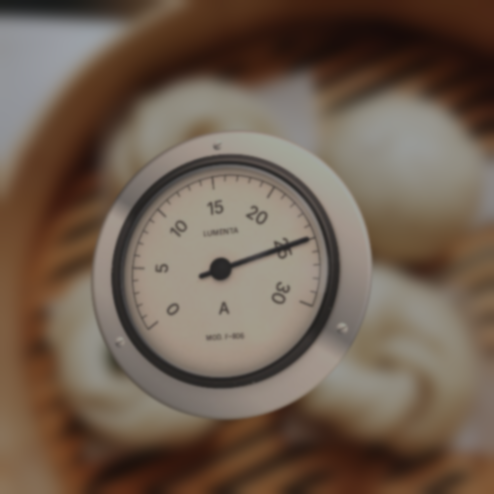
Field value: A 25
